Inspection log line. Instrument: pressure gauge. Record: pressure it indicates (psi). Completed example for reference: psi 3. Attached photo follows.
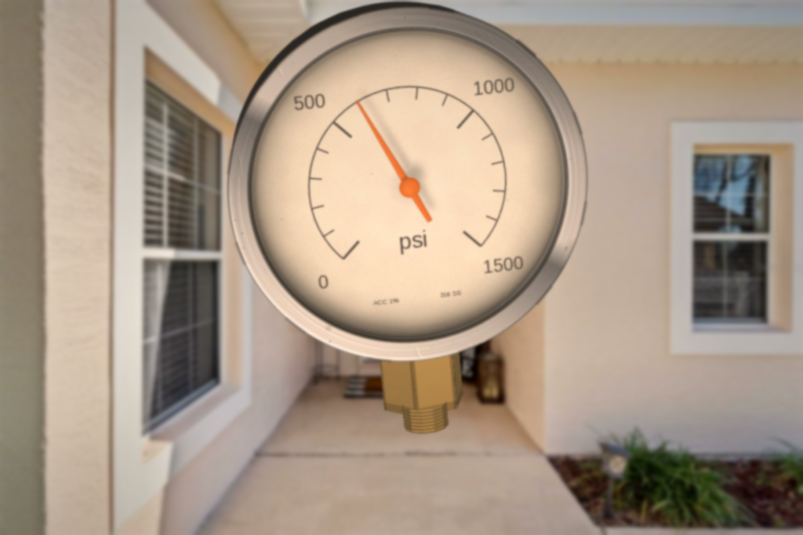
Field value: psi 600
